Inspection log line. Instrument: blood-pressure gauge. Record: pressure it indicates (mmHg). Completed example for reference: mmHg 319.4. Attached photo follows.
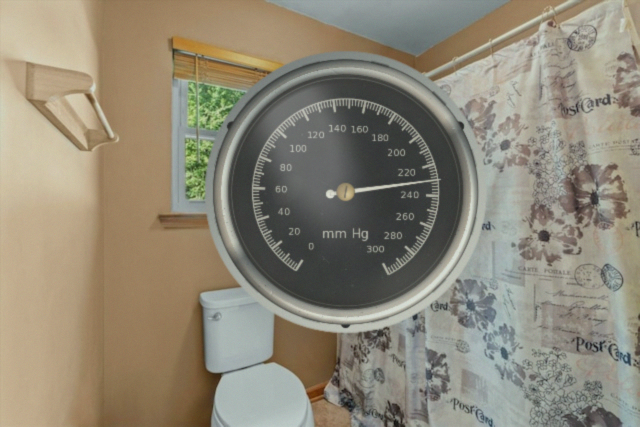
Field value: mmHg 230
